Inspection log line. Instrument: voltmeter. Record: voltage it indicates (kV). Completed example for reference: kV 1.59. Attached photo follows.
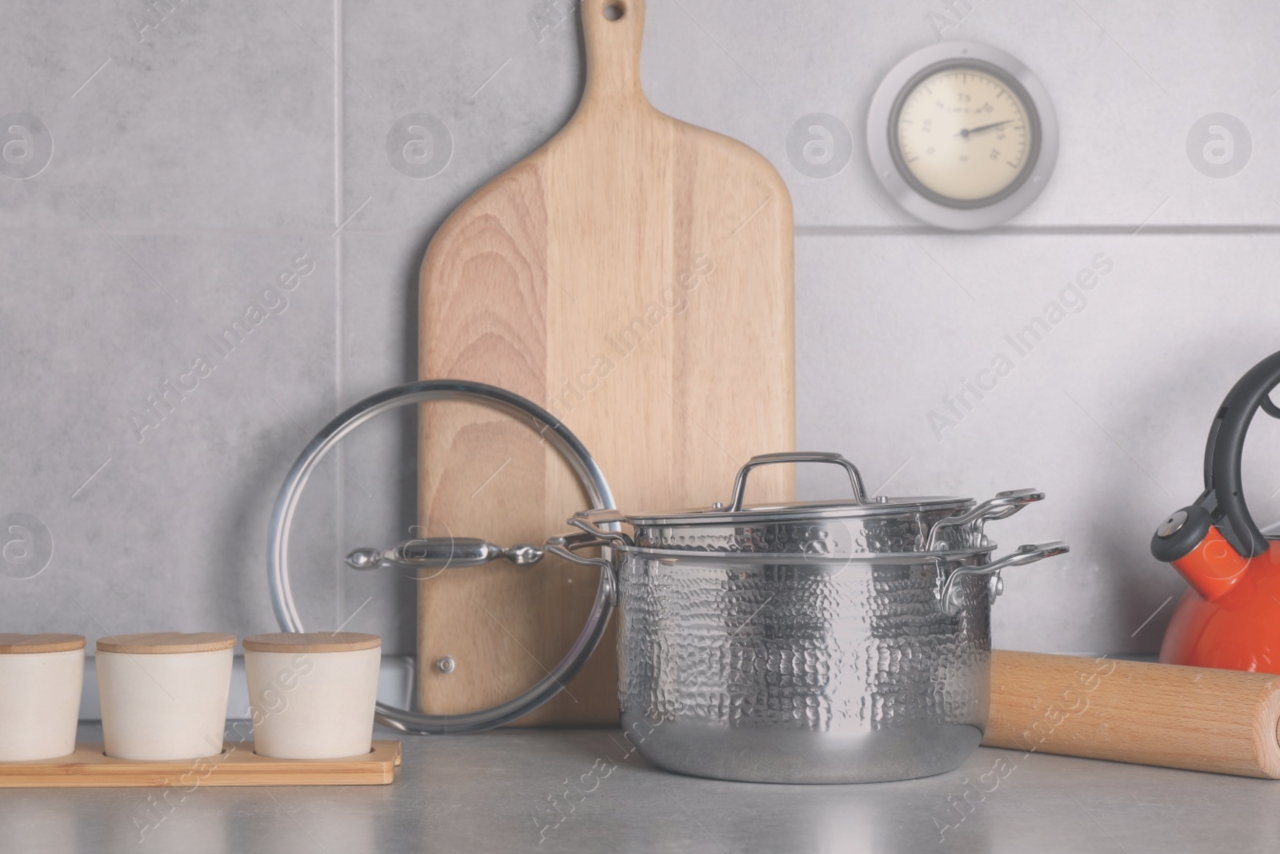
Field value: kV 12
